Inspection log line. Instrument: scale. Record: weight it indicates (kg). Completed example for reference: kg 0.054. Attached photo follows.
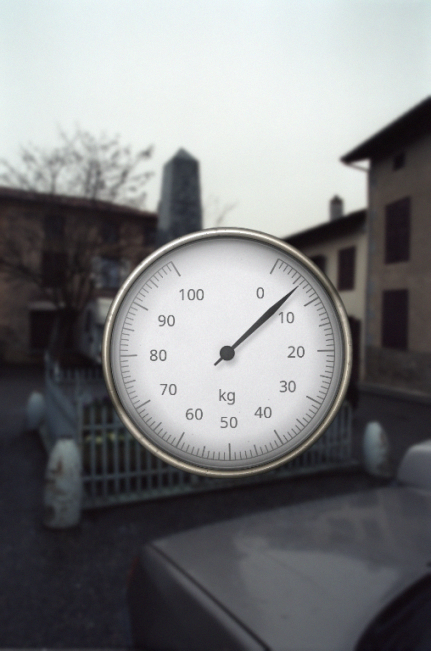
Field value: kg 6
